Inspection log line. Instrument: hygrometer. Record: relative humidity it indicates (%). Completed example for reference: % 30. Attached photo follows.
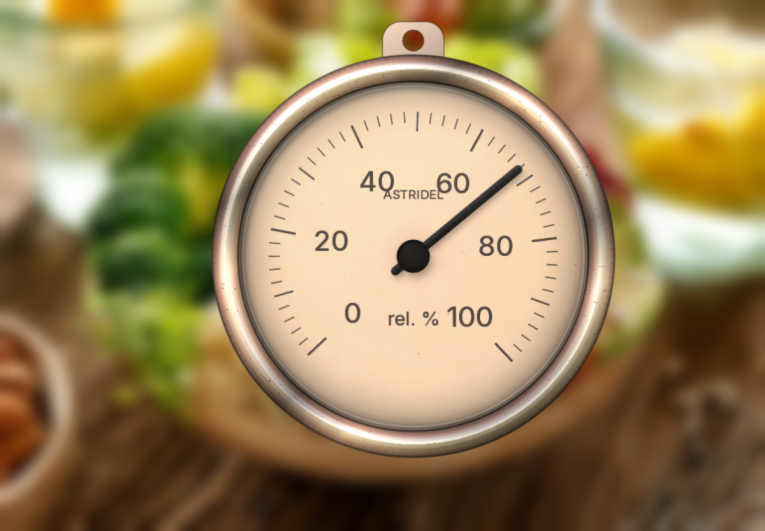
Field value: % 68
